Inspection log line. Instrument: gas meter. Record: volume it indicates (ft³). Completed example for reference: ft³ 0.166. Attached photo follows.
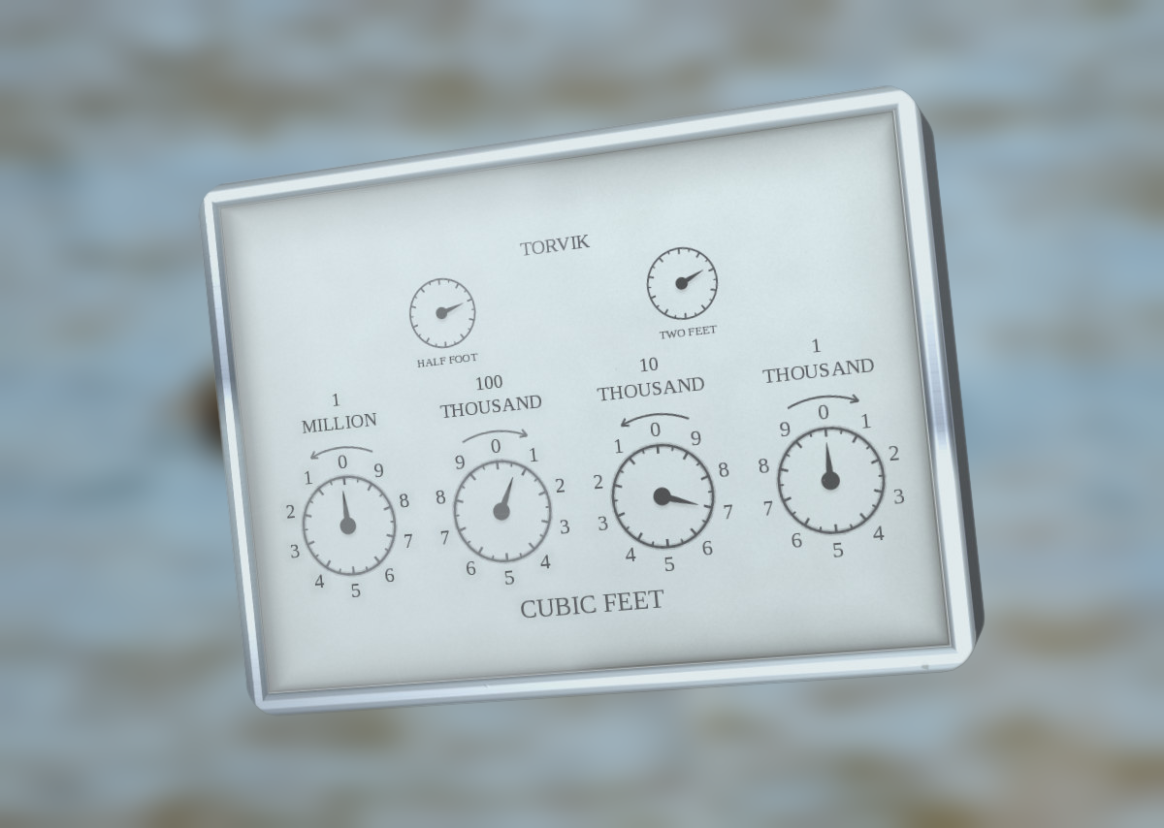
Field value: ft³ 7000
